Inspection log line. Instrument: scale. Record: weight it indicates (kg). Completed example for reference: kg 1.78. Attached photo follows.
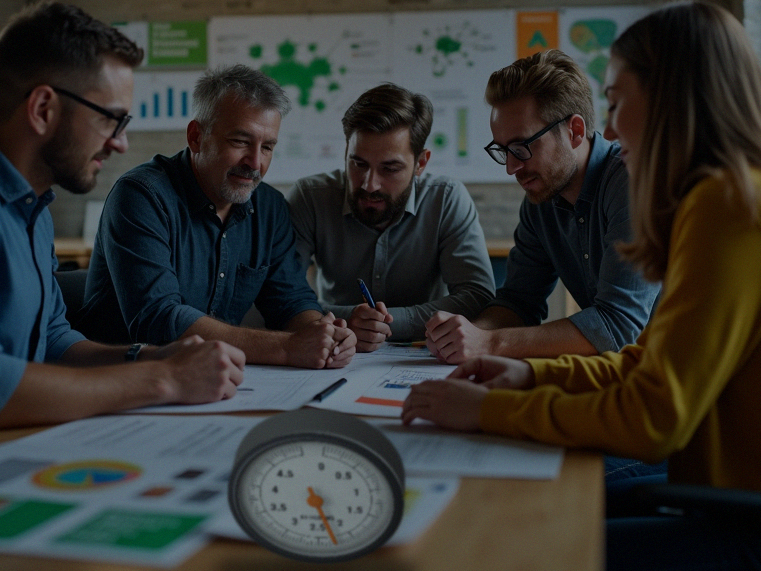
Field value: kg 2.25
